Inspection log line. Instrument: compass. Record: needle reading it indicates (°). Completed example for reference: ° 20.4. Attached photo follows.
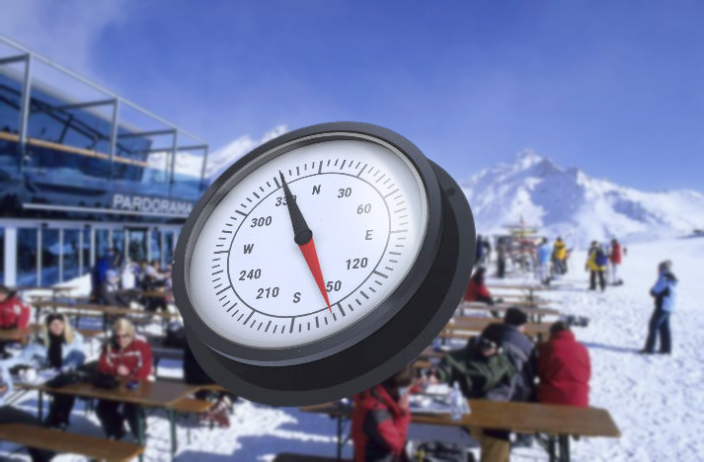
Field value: ° 155
